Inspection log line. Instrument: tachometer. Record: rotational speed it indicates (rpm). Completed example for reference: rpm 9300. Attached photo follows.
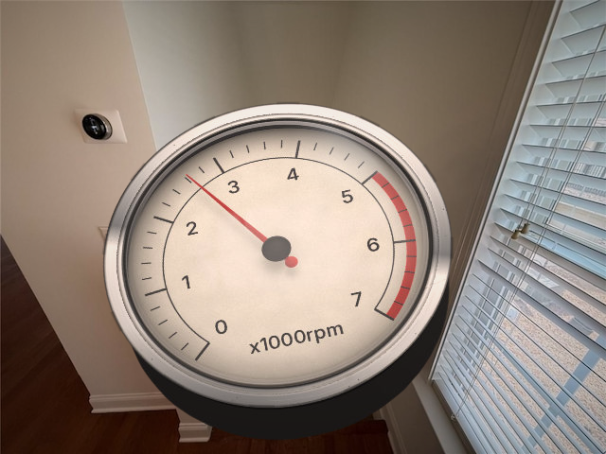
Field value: rpm 2600
